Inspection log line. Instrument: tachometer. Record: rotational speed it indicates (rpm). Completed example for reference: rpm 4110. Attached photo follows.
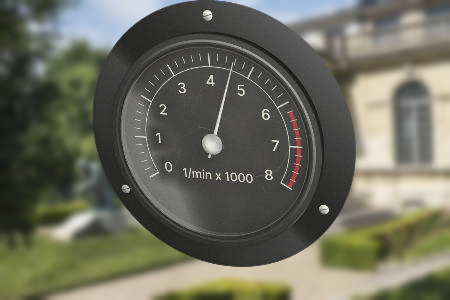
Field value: rpm 4600
